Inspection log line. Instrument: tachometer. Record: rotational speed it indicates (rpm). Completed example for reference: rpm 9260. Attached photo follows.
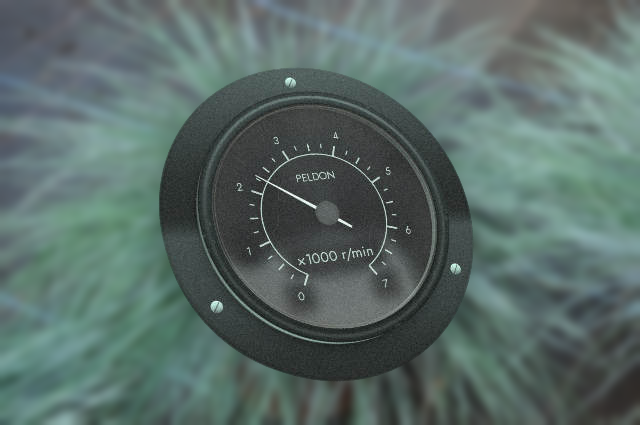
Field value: rpm 2250
